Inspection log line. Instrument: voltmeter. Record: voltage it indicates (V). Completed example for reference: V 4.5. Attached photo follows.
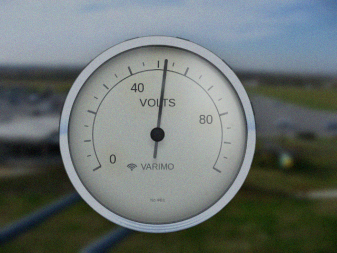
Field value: V 52.5
